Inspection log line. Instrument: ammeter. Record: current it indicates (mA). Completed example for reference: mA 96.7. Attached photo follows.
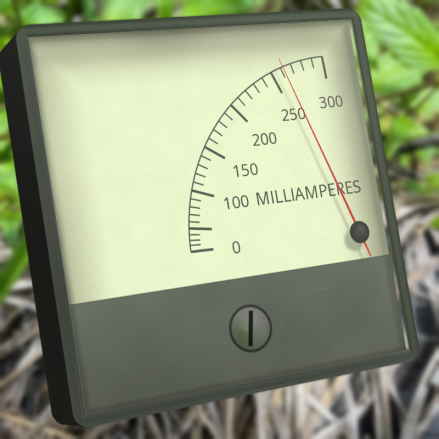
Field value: mA 260
